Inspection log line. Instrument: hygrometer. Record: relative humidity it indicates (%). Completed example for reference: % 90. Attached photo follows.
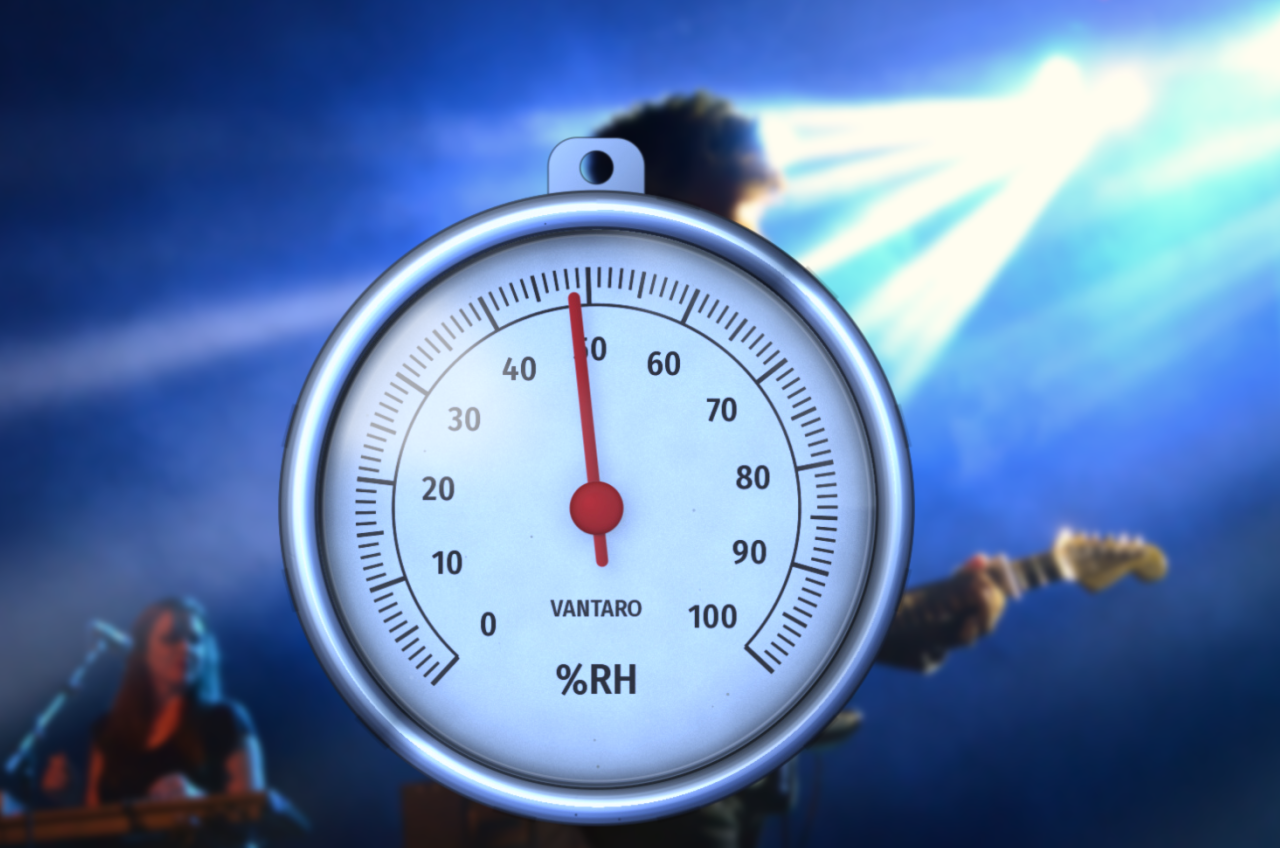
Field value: % 48.5
